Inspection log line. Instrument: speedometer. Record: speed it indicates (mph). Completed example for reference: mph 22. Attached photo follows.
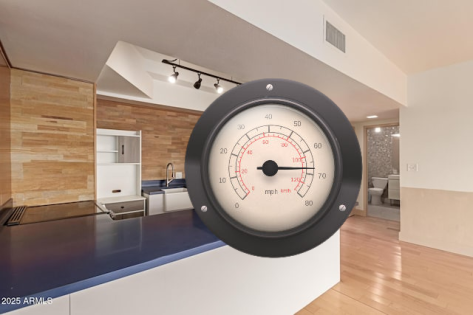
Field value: mph 67.5
